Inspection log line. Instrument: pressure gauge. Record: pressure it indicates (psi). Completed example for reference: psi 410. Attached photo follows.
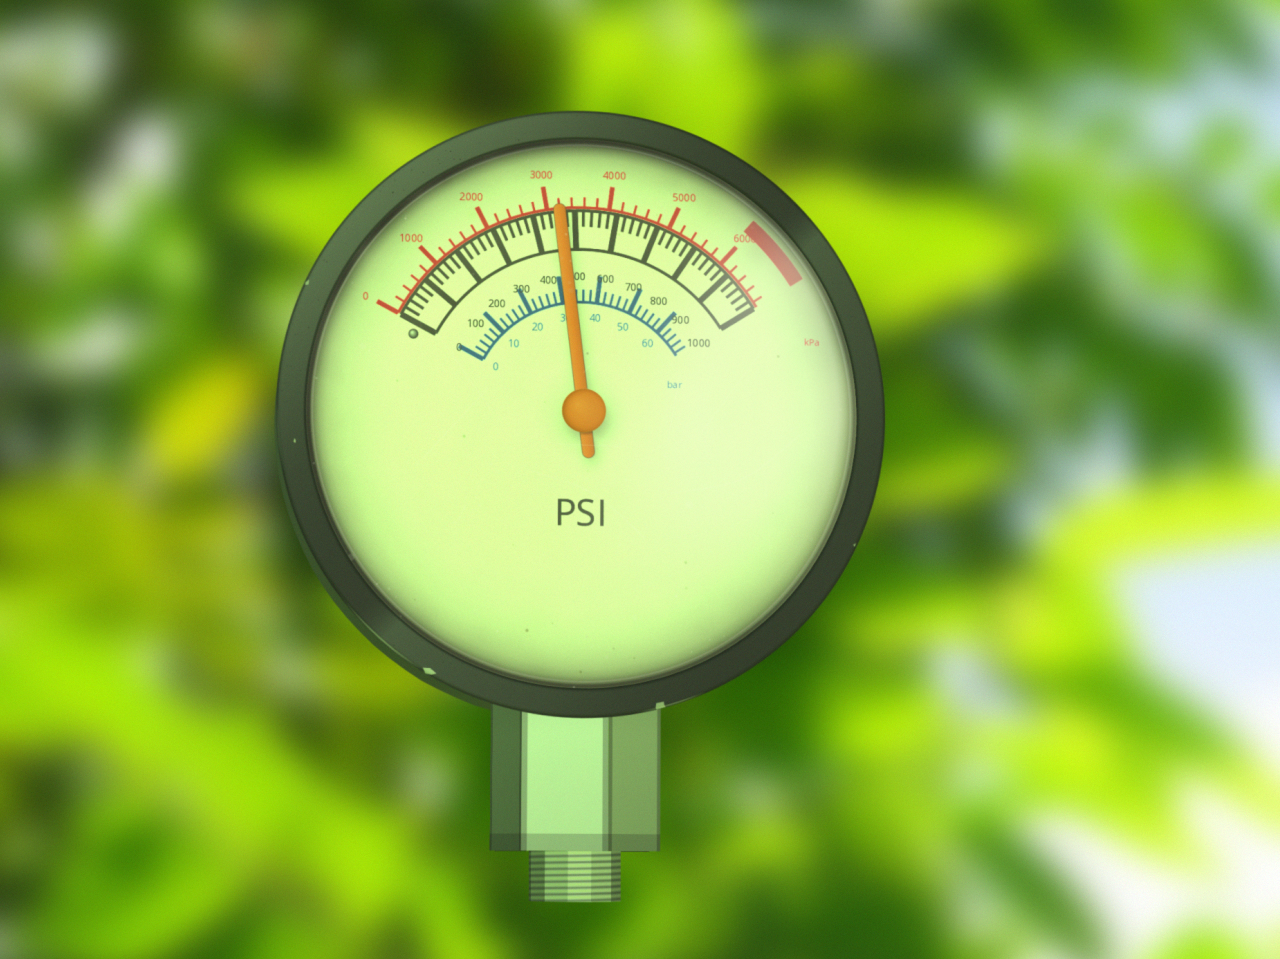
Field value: psi 460
